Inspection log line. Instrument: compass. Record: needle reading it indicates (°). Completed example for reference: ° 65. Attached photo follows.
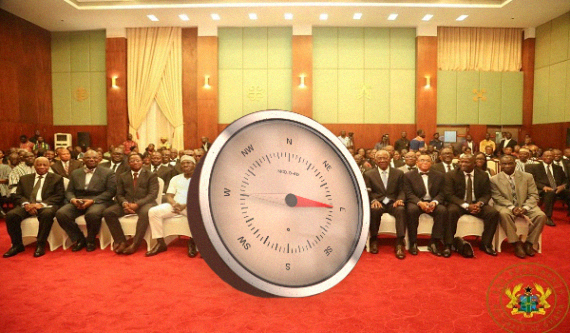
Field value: ° 90
